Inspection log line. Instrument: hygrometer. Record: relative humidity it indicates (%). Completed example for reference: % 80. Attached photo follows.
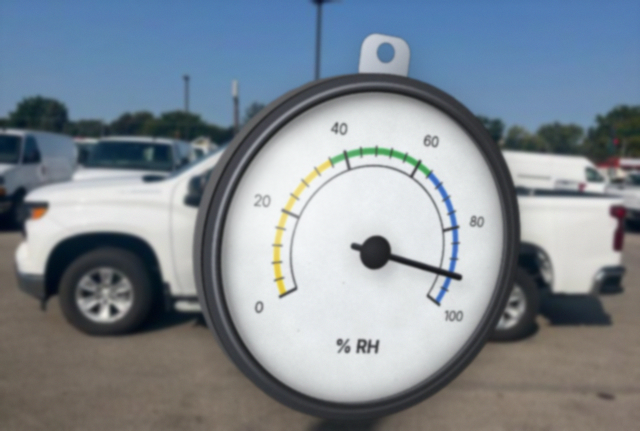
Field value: % 92
